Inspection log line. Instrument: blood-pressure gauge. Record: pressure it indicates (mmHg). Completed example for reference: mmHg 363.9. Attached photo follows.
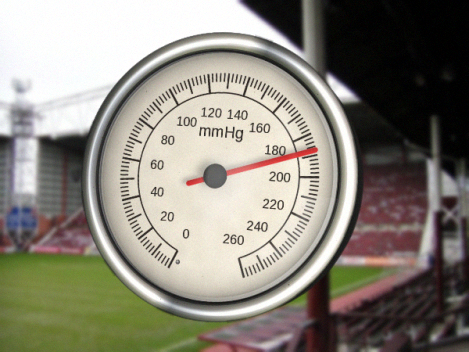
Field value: mmHg 188
